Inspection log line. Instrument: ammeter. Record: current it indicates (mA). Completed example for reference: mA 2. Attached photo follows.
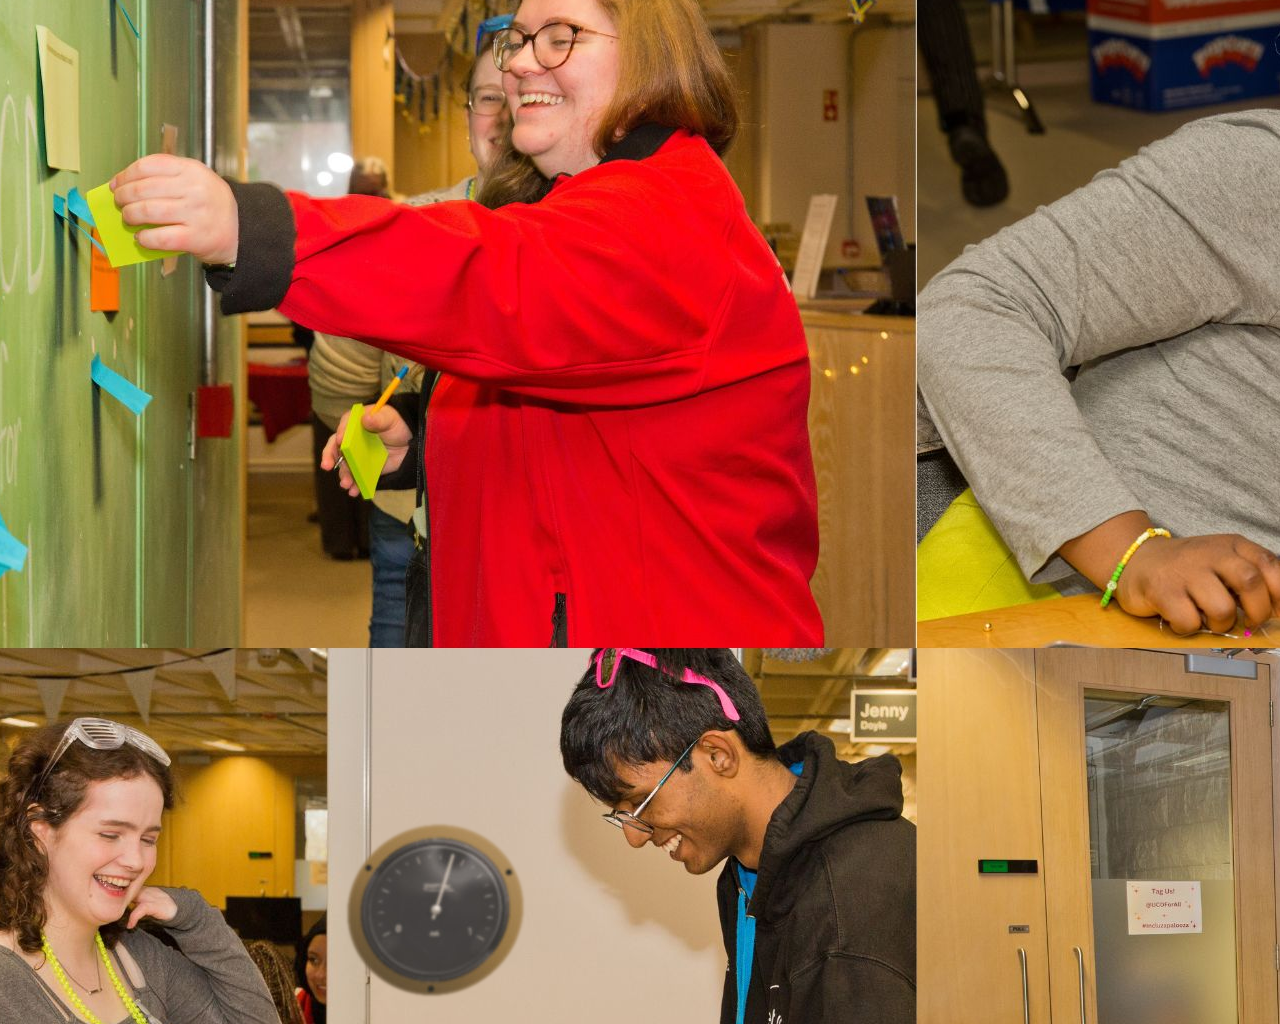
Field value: mA 0.55
